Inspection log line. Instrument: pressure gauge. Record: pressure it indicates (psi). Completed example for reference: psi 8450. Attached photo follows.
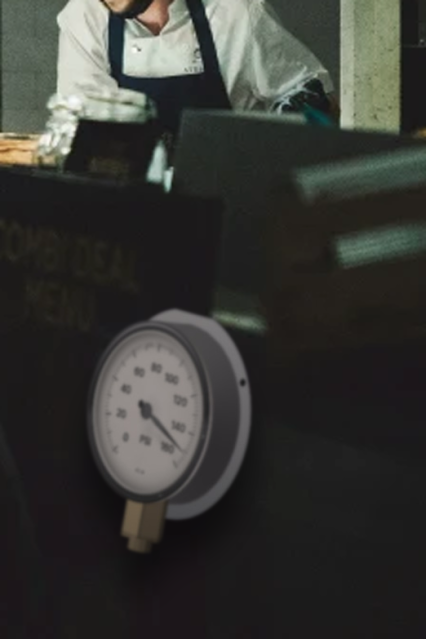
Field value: psi 150
